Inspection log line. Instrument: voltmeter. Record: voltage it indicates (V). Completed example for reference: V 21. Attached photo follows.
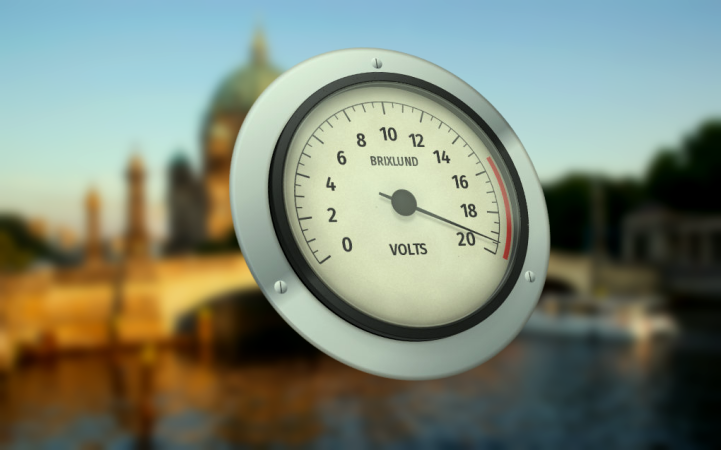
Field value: V 19.5
